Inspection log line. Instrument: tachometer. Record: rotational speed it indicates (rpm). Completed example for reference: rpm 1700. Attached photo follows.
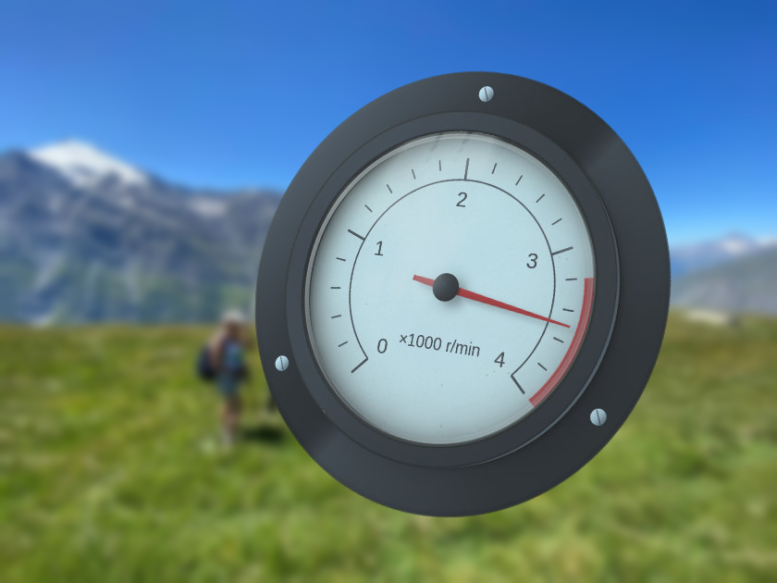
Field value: rpm 3500
